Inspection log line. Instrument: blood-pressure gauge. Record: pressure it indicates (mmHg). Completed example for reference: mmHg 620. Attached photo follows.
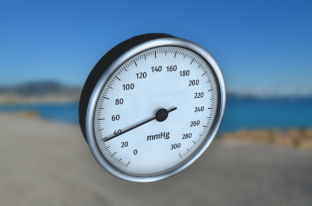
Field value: mmHg 40
